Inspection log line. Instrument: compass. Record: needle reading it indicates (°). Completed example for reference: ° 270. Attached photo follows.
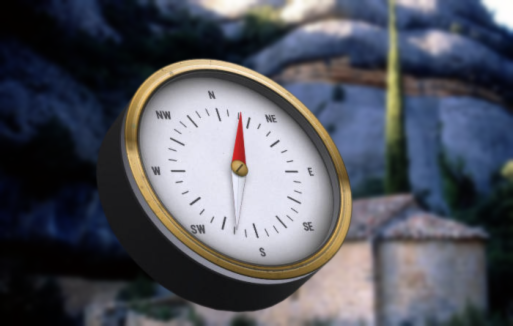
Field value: ° 20
